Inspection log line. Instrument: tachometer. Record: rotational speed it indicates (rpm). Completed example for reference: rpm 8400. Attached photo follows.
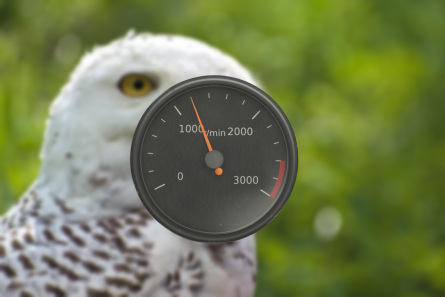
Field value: rpm 1200
